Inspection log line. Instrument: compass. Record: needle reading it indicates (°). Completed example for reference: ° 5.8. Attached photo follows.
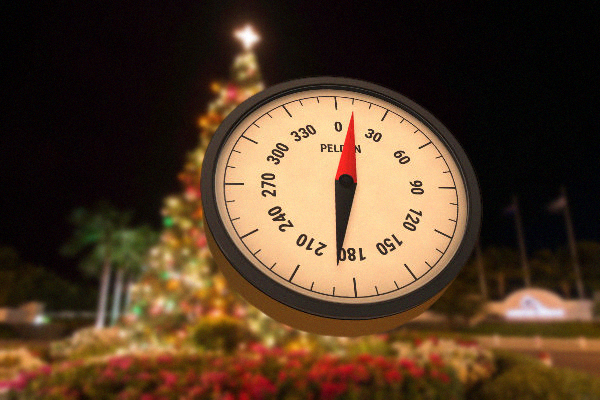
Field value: ° 10
